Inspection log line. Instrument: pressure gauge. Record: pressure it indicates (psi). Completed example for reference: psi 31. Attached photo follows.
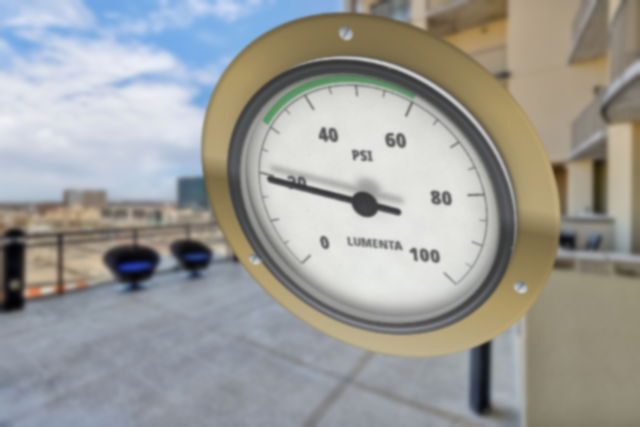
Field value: psi 20
